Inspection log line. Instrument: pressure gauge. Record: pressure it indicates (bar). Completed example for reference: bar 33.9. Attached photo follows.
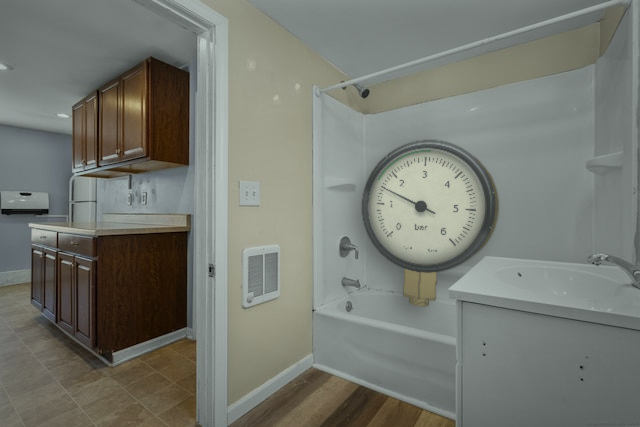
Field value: bar 1.5
